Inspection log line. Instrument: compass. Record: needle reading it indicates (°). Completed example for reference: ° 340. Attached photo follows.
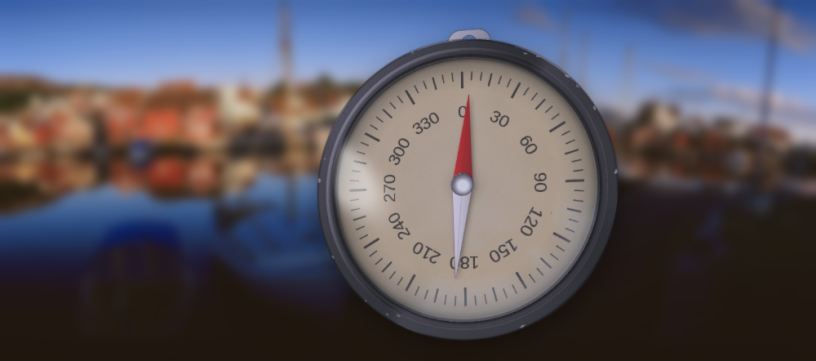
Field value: ° 5
